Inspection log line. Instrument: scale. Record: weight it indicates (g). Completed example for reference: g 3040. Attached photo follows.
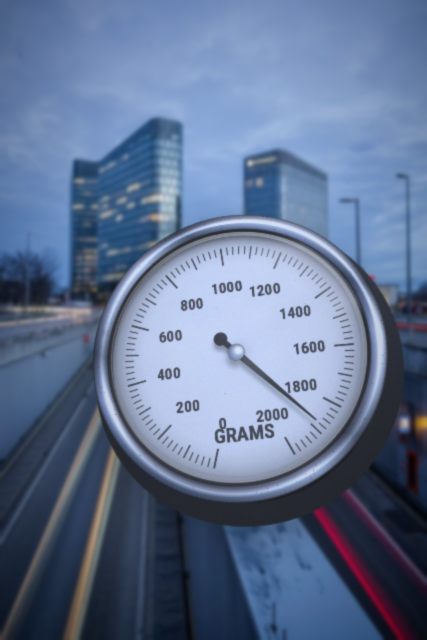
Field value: g 1880
